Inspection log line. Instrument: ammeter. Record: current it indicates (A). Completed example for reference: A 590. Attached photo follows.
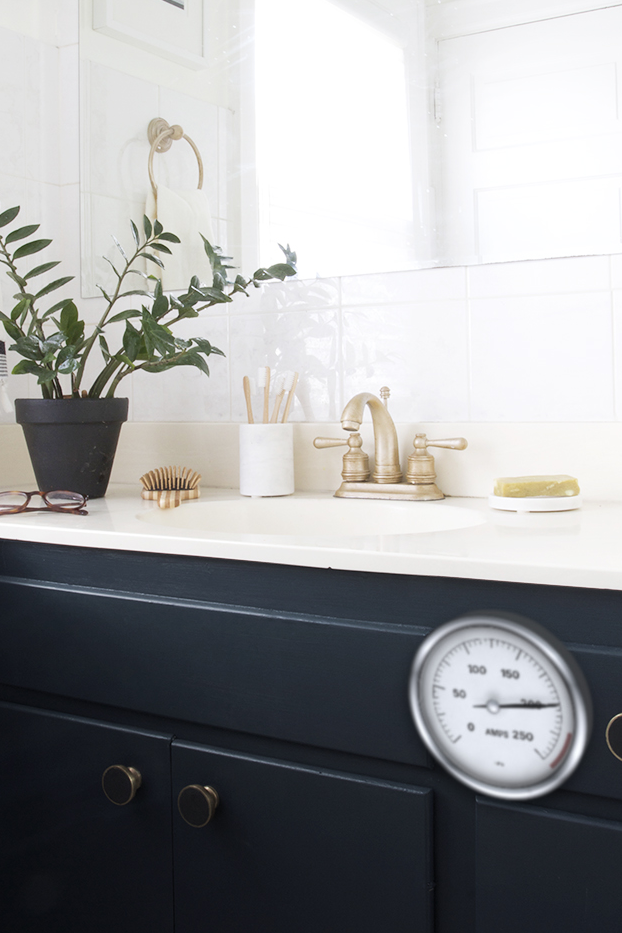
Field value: A 200
